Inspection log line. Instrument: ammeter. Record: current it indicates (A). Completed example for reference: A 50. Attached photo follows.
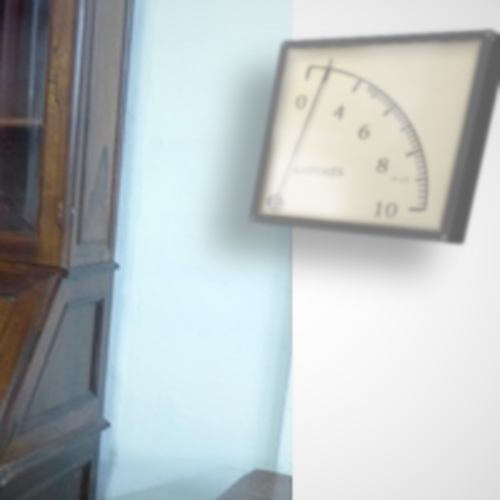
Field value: A 2
